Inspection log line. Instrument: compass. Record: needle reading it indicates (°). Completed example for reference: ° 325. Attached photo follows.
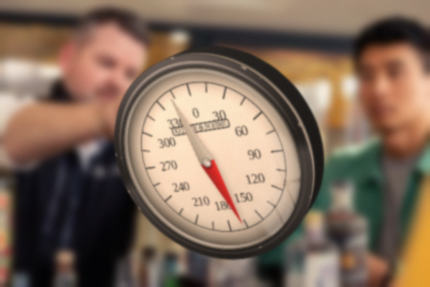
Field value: ° 165
